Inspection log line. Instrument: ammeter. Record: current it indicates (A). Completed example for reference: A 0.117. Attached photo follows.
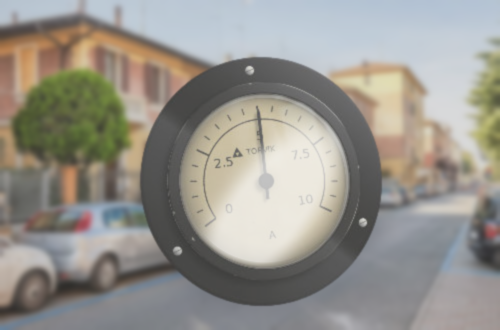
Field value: A 5
